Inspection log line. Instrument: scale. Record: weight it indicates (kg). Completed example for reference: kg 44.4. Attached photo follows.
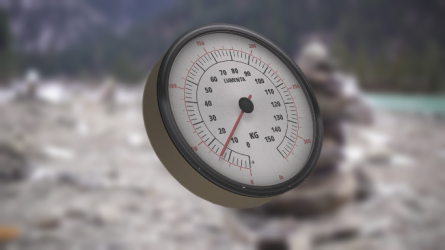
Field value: kg 14
